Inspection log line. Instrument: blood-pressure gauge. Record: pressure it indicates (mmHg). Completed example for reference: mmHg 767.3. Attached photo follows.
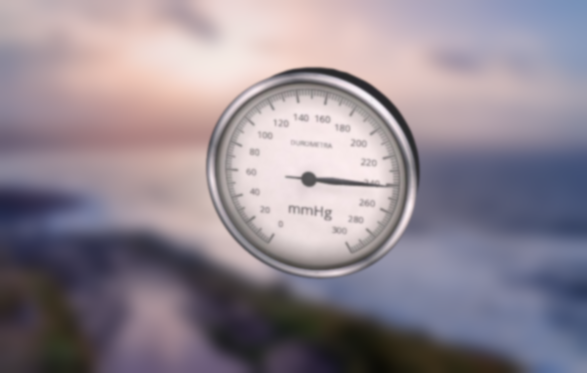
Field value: mmHg 240
